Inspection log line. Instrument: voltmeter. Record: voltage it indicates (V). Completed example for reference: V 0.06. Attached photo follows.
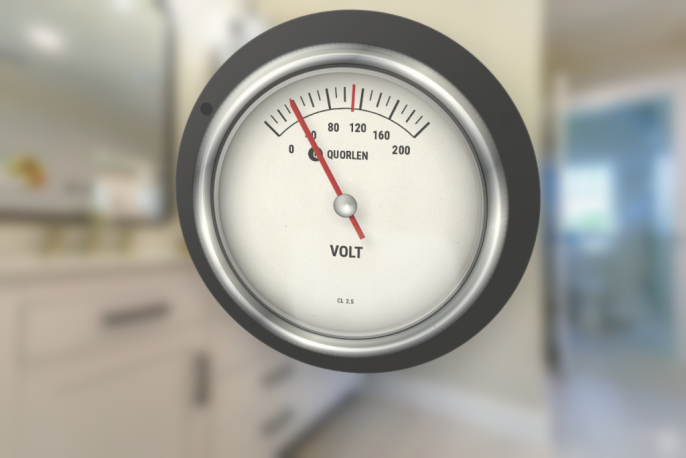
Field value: V 40
